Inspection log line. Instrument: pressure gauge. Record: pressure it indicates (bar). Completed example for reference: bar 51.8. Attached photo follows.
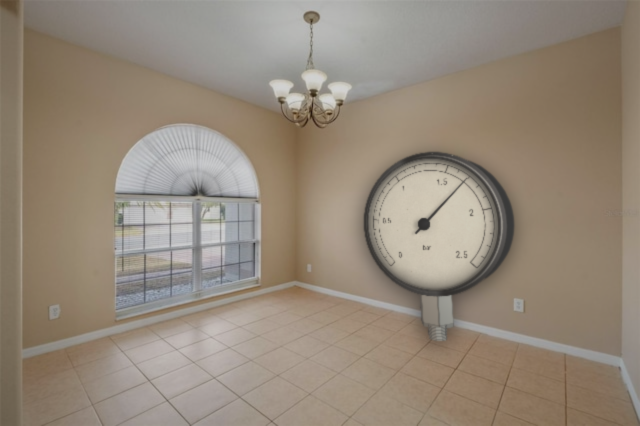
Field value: bar 1.7
